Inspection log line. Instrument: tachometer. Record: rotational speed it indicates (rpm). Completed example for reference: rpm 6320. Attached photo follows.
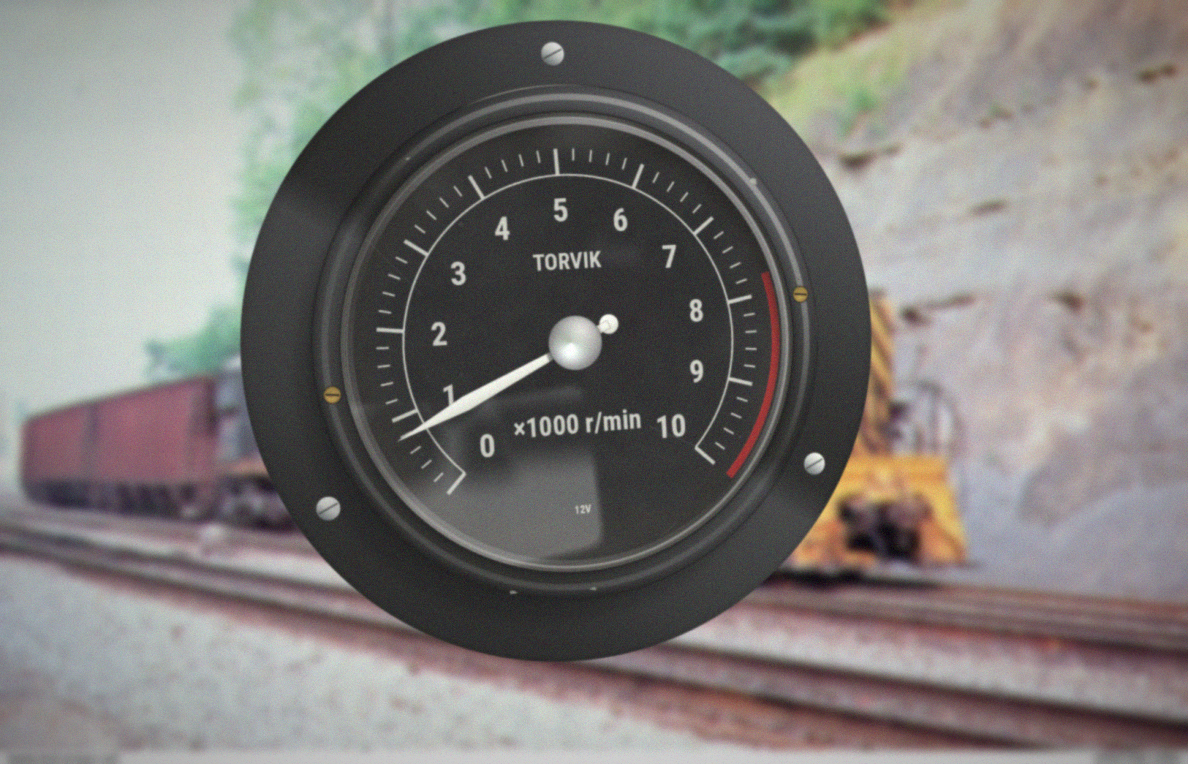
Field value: rpm 800
